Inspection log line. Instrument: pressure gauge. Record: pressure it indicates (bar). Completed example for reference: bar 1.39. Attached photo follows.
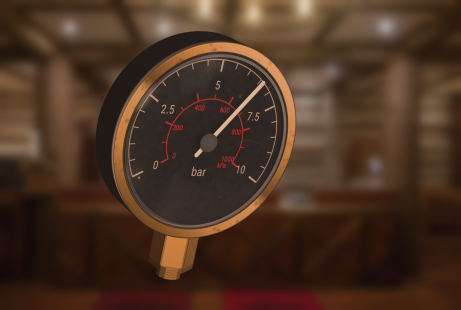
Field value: bar 6.5
